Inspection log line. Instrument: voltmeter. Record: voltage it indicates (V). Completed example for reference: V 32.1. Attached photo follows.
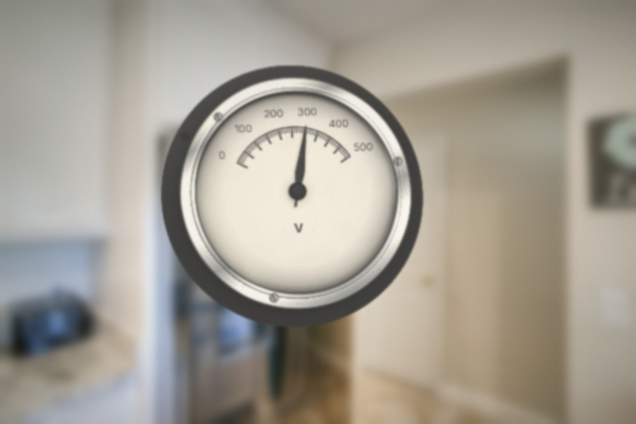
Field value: V 300
